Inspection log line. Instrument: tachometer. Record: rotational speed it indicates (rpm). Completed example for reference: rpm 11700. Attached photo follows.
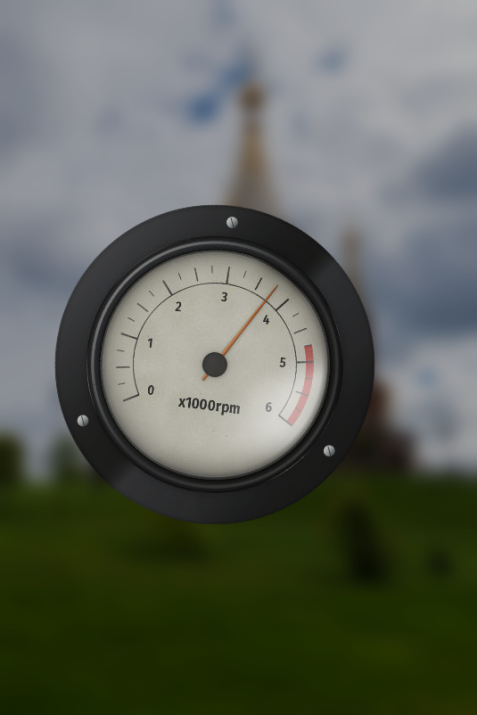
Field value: rpm 3750
